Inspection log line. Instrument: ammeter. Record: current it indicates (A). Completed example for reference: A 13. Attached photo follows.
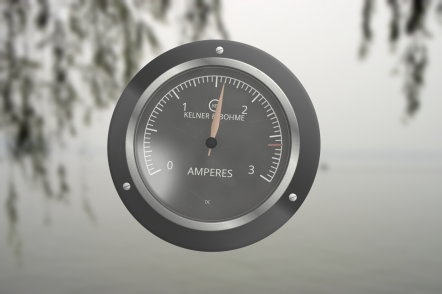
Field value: A 1.6
